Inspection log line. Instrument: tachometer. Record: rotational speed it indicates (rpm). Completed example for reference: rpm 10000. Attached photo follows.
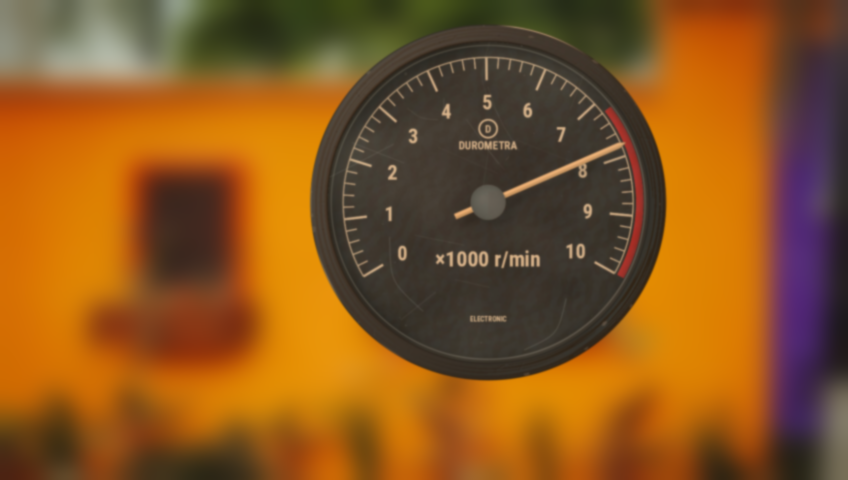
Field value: rpm 7800
